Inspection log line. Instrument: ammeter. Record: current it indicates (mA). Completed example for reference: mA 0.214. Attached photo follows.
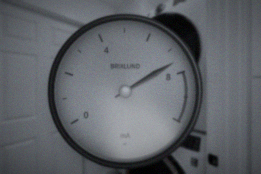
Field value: mA 7.5
